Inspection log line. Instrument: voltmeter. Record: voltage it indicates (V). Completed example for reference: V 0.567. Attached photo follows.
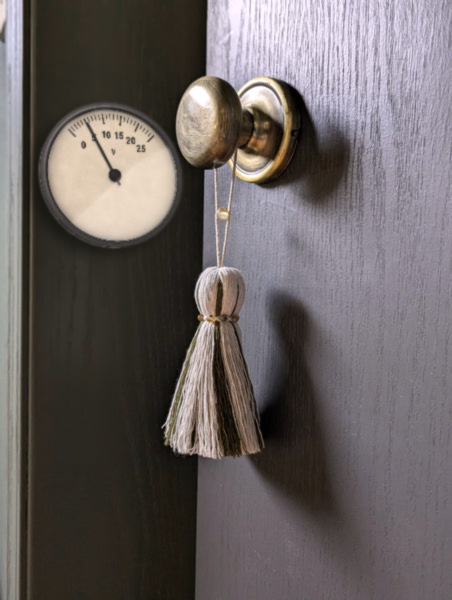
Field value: V 5
